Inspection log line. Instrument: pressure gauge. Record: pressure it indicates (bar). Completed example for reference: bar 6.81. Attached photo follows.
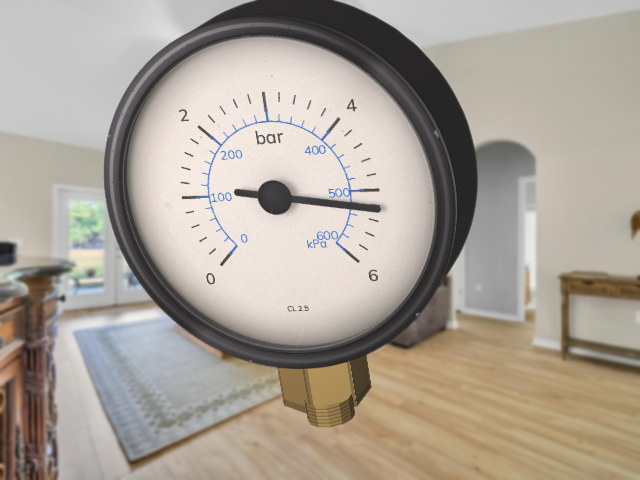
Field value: bar 5.2
